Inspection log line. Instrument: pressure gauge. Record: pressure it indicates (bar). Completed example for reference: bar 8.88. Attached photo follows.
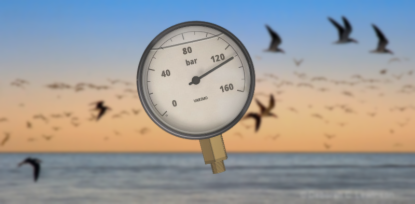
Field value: bar 130
